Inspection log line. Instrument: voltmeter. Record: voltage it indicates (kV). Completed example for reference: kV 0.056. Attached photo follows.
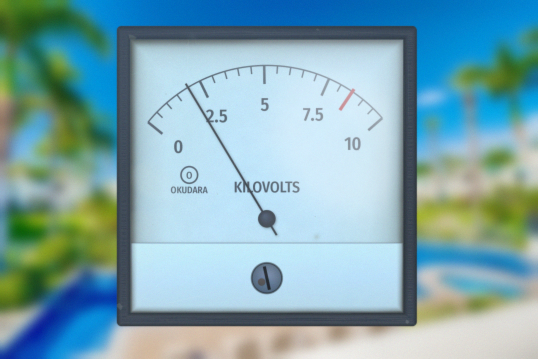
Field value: kV 2
